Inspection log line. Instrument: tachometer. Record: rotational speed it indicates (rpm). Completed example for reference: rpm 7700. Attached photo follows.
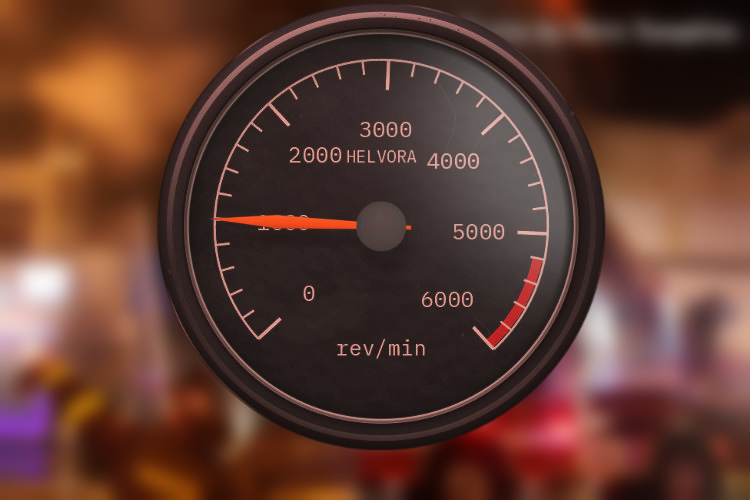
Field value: rpm 1000
